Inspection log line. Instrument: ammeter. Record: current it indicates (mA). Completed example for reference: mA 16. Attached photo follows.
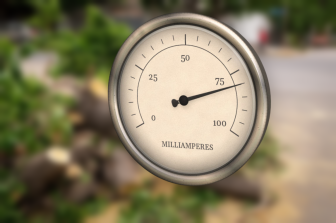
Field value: mA 80
